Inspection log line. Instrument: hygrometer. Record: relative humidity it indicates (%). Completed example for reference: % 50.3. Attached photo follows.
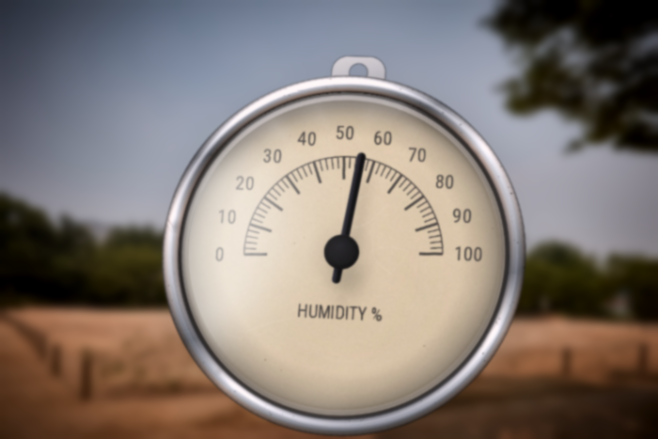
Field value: % 56
